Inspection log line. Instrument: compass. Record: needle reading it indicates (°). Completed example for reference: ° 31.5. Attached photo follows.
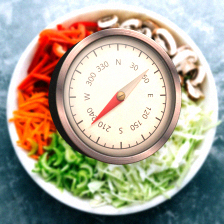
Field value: ° 230
